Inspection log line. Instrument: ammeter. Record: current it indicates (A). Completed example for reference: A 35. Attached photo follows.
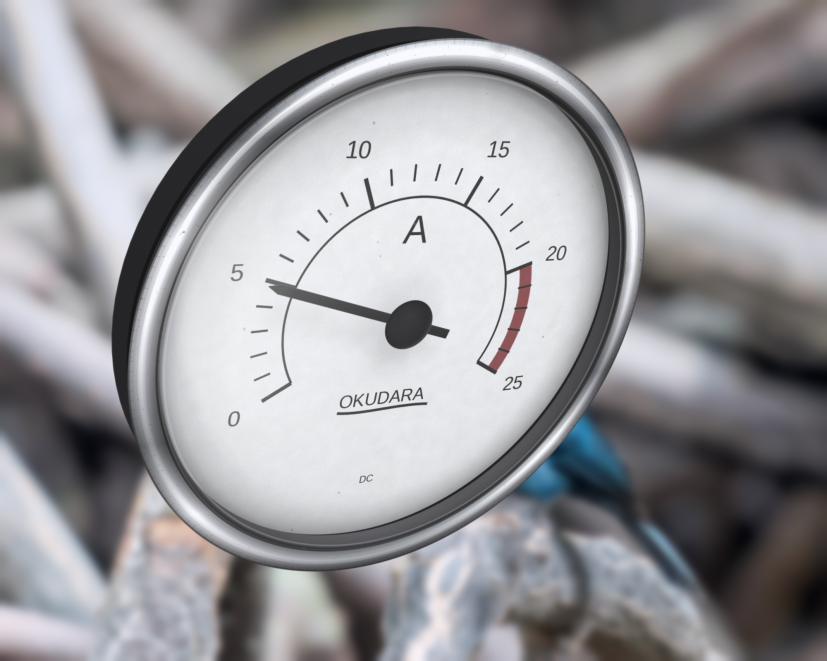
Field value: A 5
